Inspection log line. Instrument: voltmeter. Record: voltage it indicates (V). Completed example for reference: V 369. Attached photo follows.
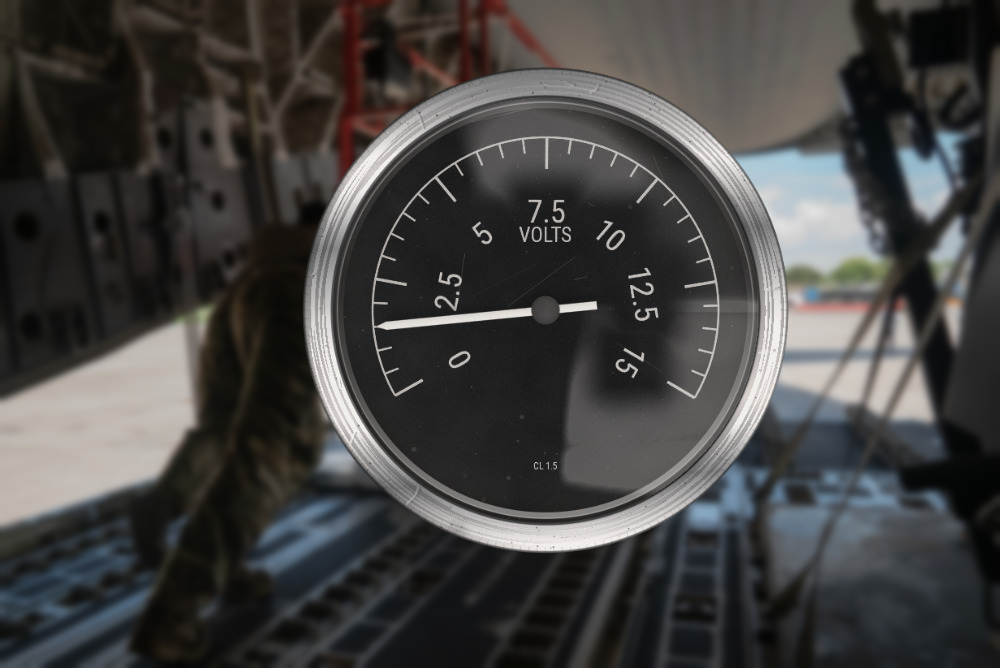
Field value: V 1.5
